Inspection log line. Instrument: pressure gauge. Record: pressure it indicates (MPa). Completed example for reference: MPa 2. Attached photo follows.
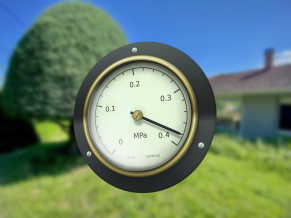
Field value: MPa 0.38
